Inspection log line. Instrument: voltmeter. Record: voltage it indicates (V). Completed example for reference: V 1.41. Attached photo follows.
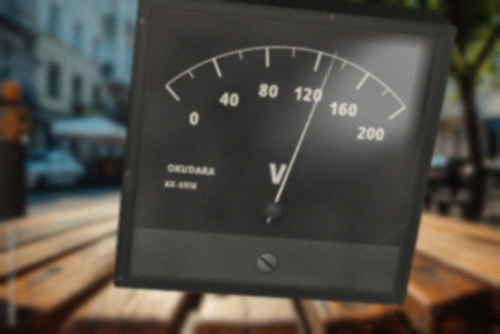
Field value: V 130
